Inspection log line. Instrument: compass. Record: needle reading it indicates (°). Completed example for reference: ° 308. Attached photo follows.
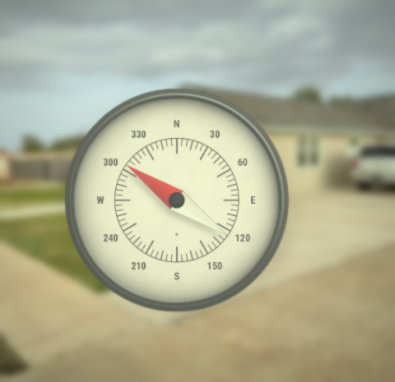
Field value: ° 305
